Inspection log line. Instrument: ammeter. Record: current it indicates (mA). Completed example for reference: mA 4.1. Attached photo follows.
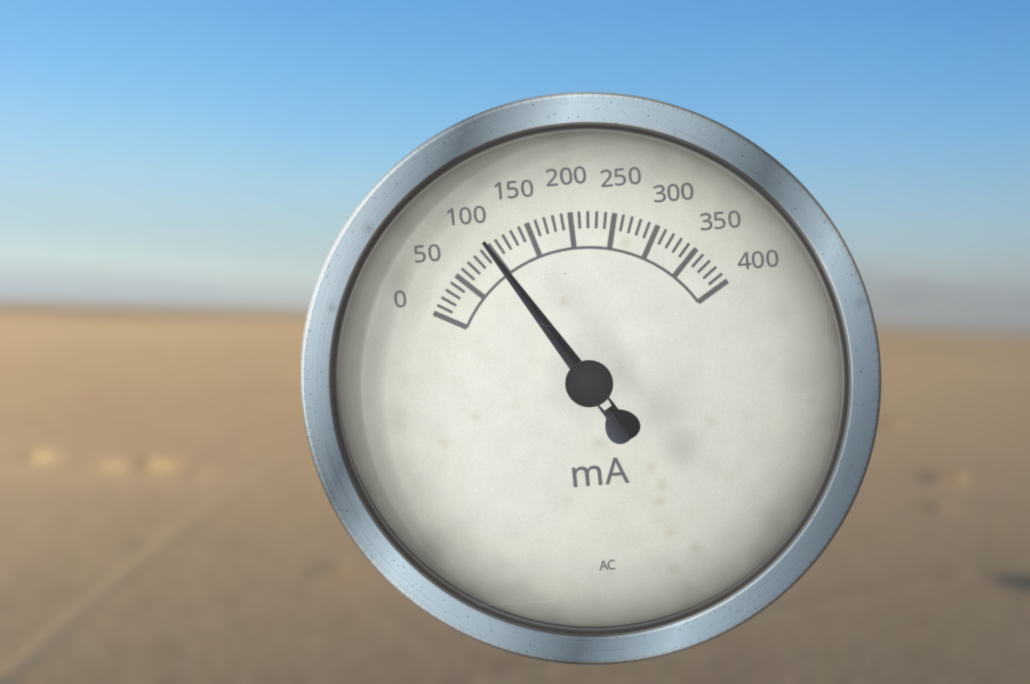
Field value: mA 100
